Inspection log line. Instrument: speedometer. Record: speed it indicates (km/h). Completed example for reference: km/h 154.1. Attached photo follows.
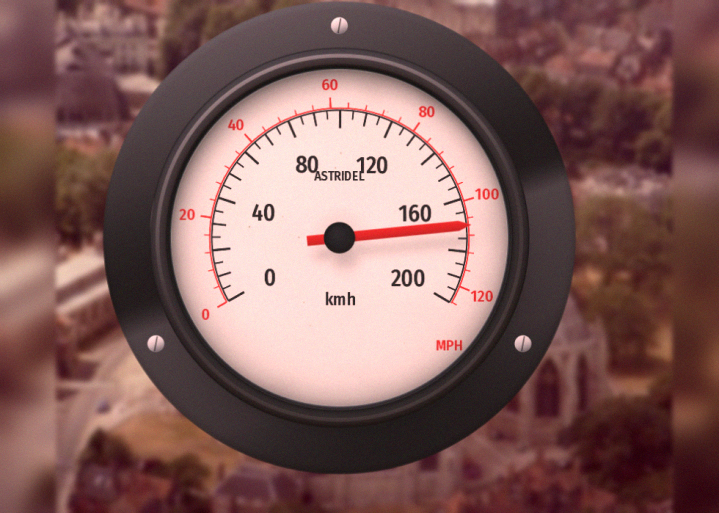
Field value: km/h 170
